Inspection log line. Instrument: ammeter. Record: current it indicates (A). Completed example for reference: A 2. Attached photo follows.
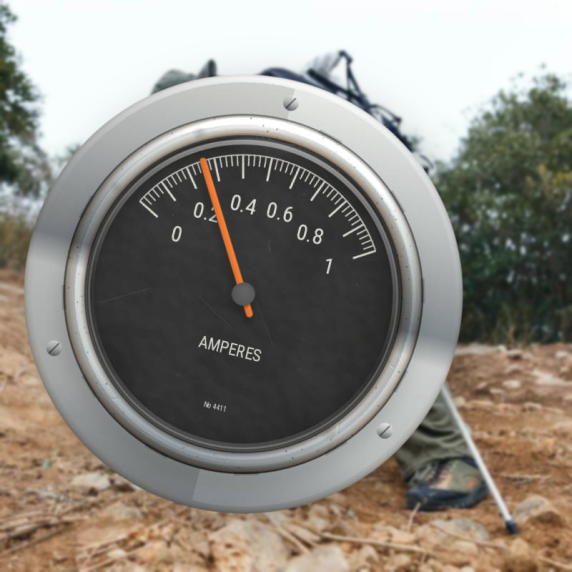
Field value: A 0.26
